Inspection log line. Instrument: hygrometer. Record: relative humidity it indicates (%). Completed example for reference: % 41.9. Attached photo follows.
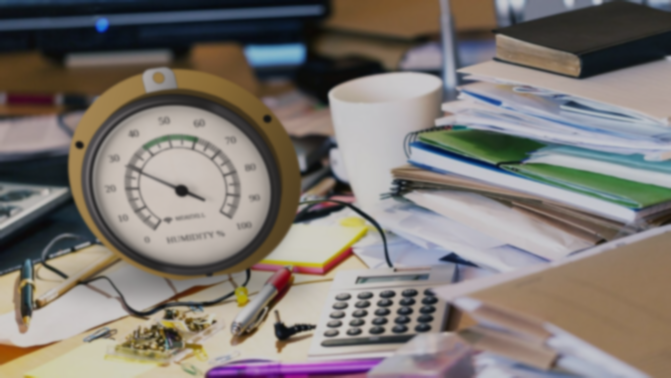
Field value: % 30
